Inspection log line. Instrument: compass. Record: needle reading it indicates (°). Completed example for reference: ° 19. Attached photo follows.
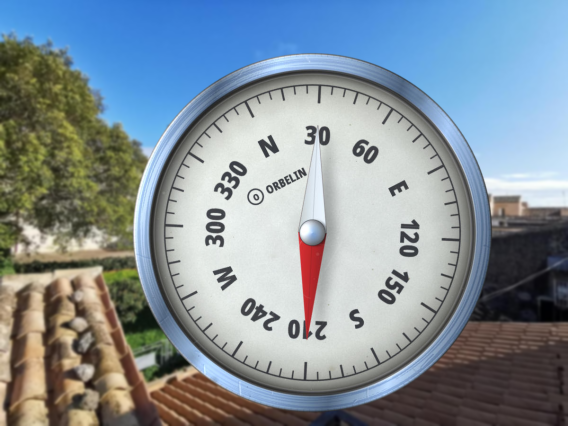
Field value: ° 210
